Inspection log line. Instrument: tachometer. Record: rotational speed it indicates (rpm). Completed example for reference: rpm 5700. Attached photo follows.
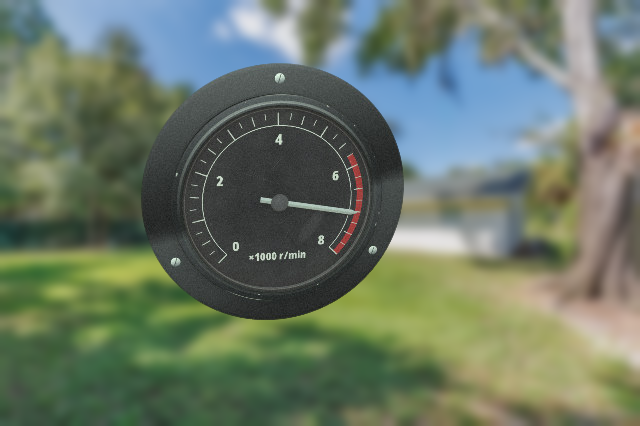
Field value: rpm 7000
